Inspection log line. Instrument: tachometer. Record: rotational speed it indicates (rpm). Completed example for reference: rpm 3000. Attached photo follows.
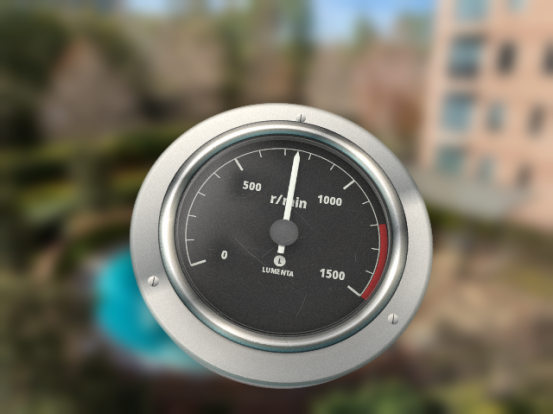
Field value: rpm 750
